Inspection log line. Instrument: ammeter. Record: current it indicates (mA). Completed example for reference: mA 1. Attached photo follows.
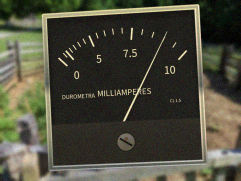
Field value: mA 9
